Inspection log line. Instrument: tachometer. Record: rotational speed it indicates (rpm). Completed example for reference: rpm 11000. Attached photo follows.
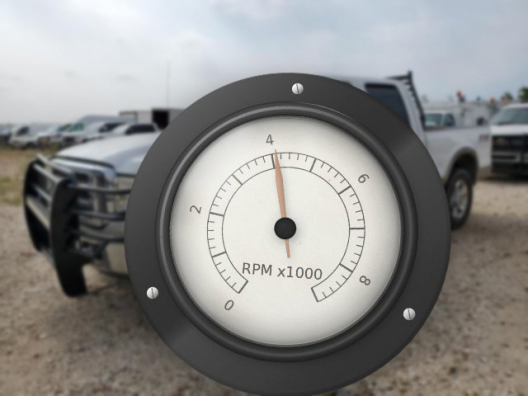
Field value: rpm 4100
